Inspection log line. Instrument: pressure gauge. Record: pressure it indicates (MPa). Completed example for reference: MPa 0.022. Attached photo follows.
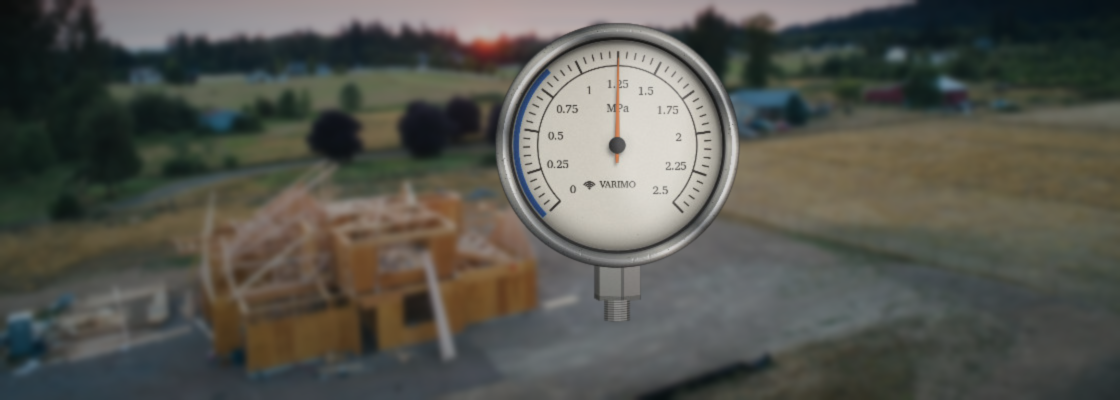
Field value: MPa 1.25
